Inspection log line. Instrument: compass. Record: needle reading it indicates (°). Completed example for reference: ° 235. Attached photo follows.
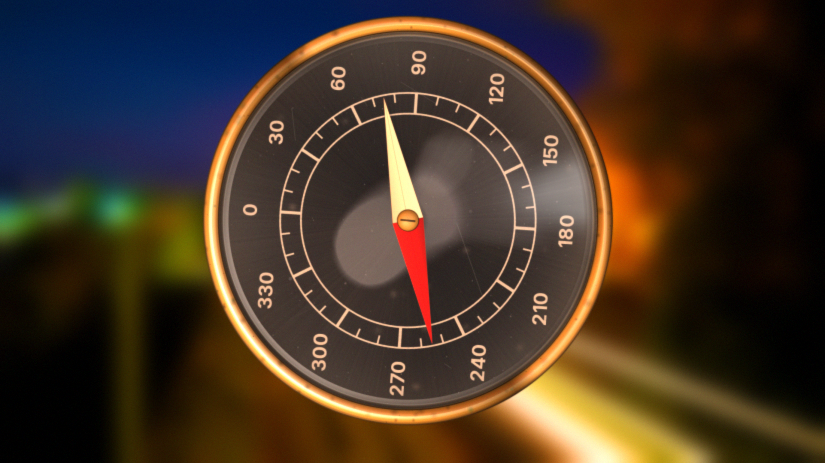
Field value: ° 255
